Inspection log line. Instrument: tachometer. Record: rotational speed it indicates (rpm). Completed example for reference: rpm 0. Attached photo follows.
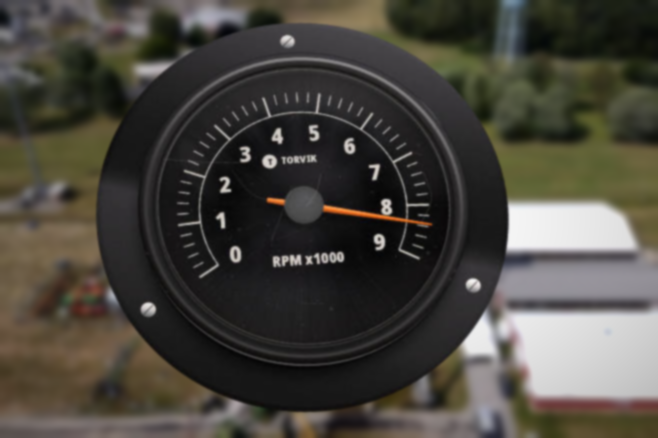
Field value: rpm 8400
